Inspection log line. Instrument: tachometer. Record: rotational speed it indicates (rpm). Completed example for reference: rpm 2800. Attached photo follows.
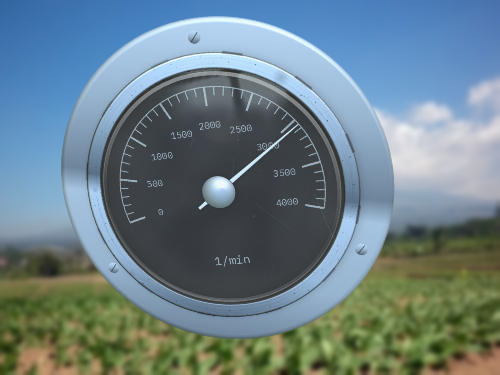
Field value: rpm 3050
